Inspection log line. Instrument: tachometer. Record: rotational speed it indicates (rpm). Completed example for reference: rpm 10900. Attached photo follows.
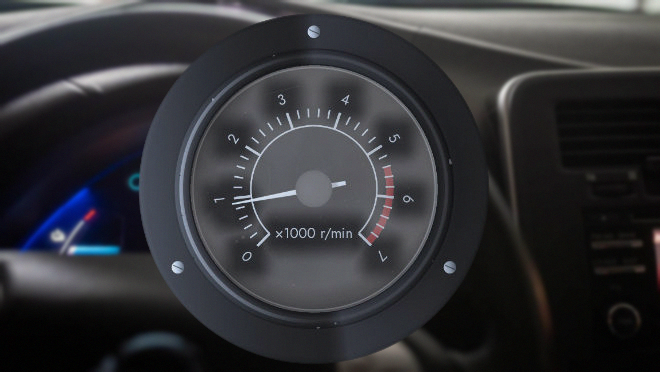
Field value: rpm 900
